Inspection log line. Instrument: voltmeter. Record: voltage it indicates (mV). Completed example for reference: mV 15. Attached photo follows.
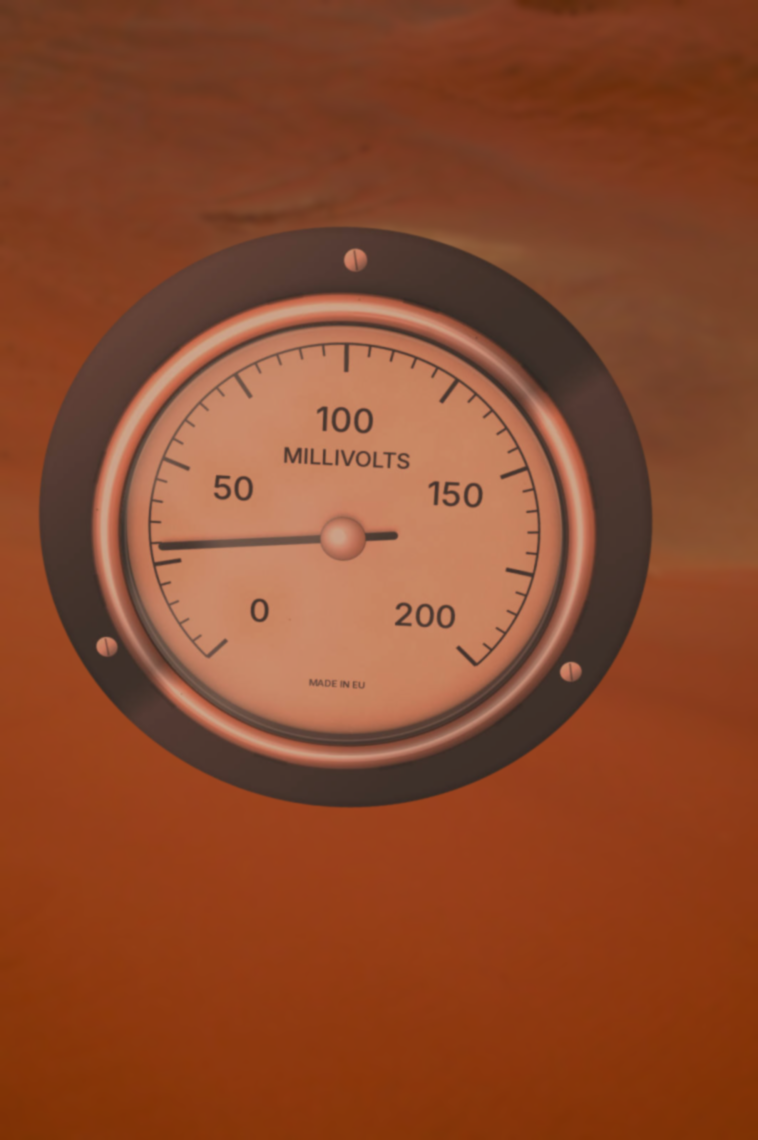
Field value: mV 30
